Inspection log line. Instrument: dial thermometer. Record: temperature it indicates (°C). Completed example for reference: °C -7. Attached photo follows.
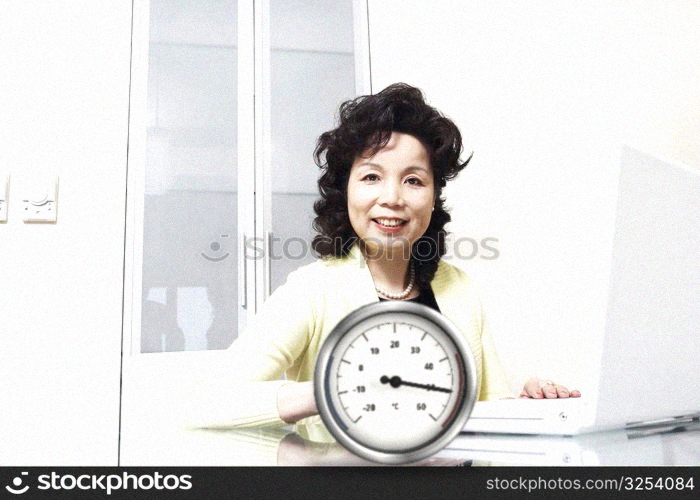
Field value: °C 50
